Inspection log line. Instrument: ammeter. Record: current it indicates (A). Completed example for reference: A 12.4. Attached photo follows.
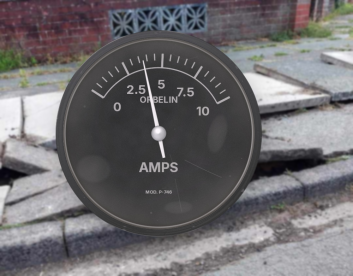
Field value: A 3.75
